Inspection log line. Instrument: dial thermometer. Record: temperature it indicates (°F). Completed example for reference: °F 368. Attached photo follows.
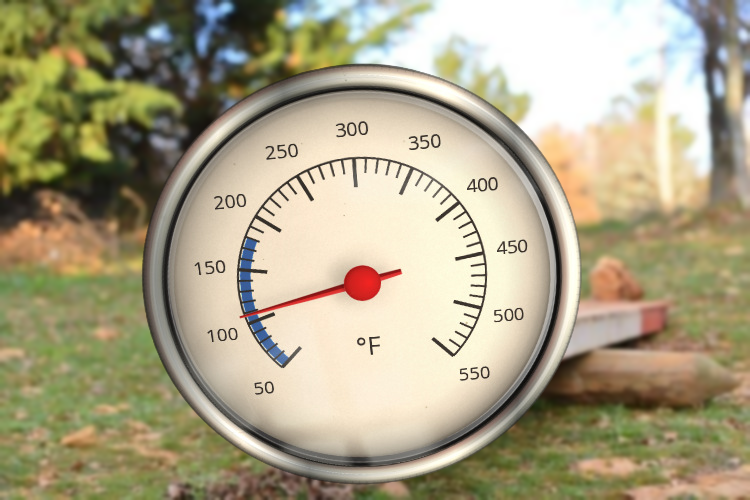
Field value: °F 110
